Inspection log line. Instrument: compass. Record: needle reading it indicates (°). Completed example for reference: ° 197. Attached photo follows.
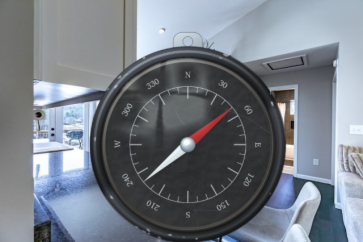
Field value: ° 50
